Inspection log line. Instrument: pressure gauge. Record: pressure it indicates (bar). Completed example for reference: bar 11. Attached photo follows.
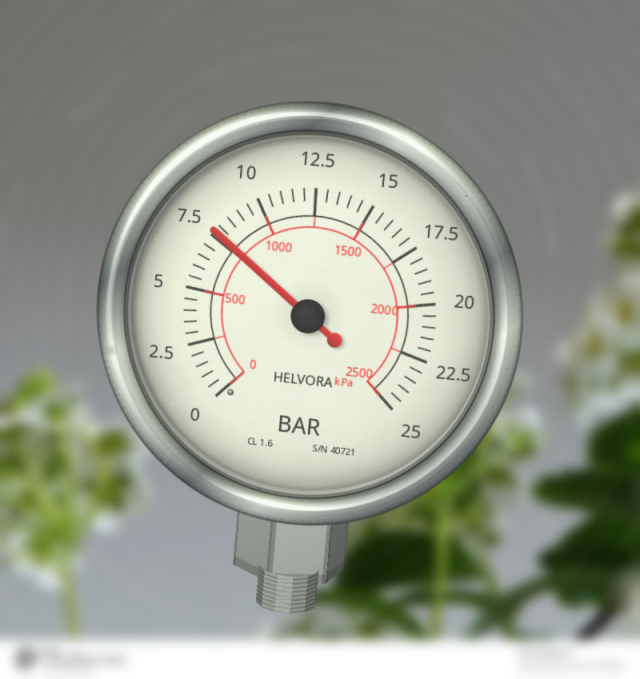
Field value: bar 7.75
